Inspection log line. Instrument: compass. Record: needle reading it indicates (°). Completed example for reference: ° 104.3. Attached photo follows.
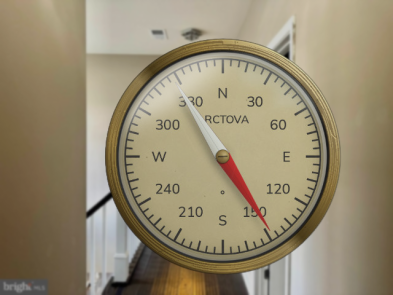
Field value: ° 147.5
